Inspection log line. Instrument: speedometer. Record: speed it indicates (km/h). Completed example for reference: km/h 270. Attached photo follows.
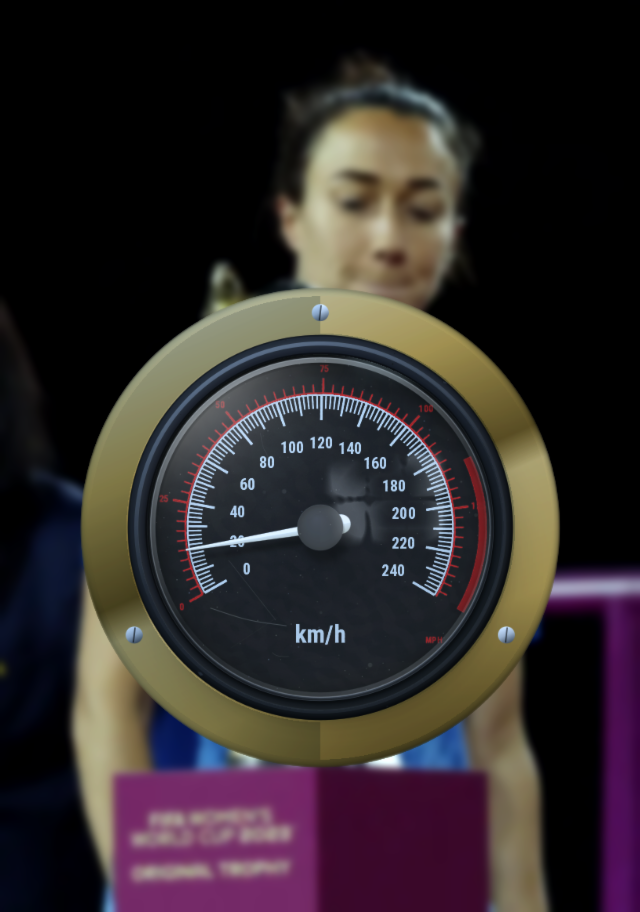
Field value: km/h 20
